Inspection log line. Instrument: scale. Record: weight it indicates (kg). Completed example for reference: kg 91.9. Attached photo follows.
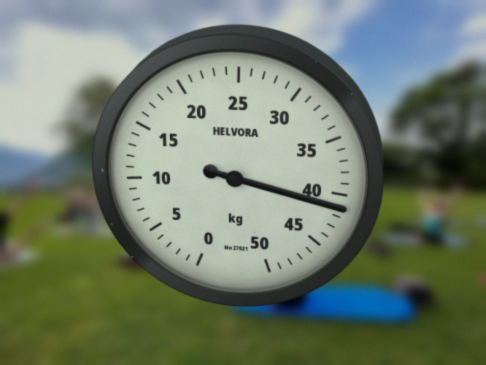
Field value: kg 41
